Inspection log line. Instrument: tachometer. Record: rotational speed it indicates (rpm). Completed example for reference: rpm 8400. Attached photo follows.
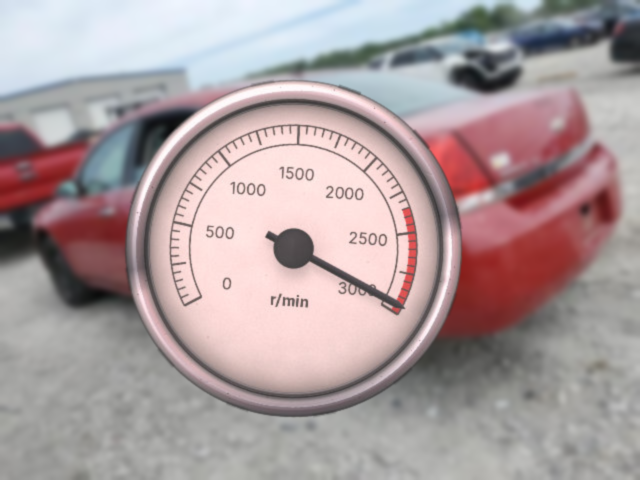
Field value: rpm 2950
